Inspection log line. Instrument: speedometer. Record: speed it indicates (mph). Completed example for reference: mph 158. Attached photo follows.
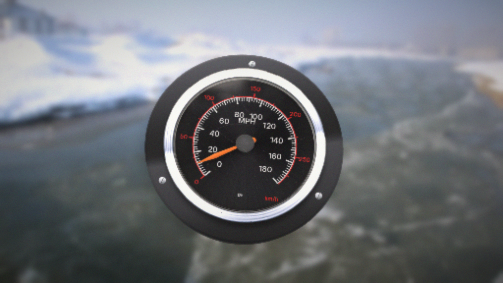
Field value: mph 10
